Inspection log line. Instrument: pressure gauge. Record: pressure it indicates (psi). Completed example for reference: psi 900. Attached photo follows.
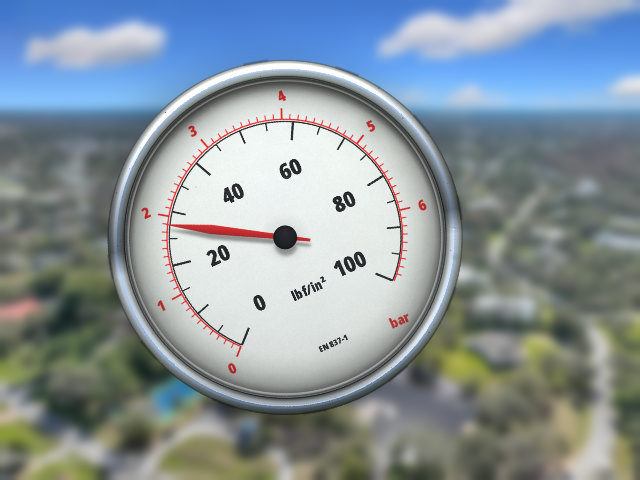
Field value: psi 27.5
